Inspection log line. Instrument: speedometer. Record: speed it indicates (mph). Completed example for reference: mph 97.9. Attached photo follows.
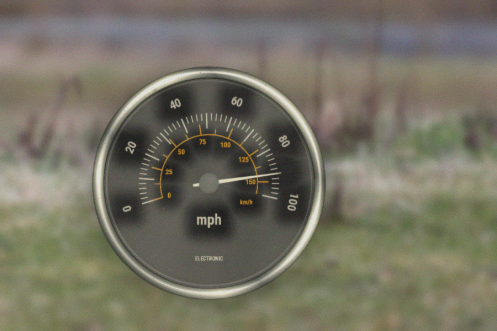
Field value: mph 90
